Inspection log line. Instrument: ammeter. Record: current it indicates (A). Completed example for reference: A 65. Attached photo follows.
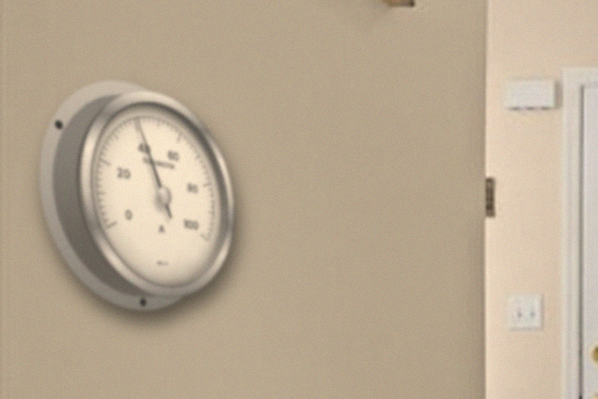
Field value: A 40
